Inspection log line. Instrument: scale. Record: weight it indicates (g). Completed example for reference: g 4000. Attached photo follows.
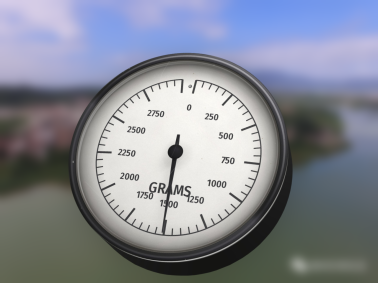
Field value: g 1500
